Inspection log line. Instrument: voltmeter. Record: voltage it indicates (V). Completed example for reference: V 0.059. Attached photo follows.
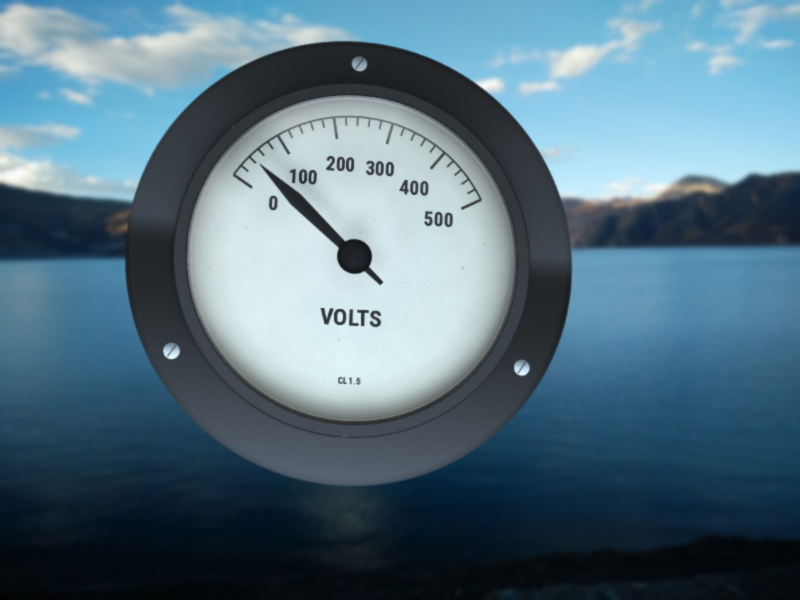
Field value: V 40
